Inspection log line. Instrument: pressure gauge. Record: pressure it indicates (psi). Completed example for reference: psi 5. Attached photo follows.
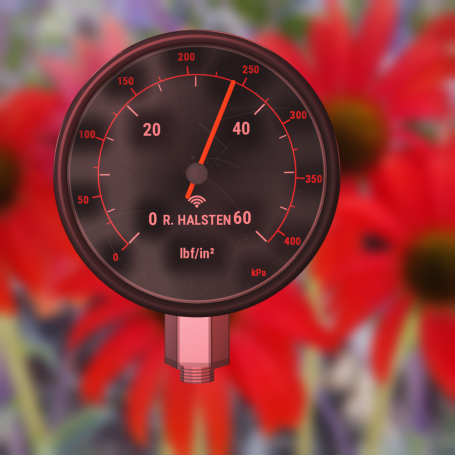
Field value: psi 35
